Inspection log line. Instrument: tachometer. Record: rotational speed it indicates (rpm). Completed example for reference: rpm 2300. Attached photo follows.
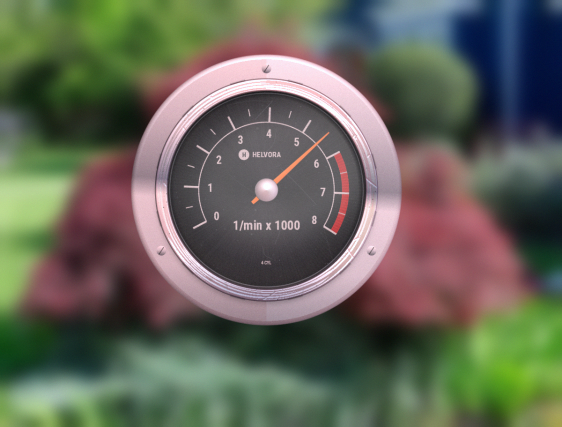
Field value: rpm 5500
